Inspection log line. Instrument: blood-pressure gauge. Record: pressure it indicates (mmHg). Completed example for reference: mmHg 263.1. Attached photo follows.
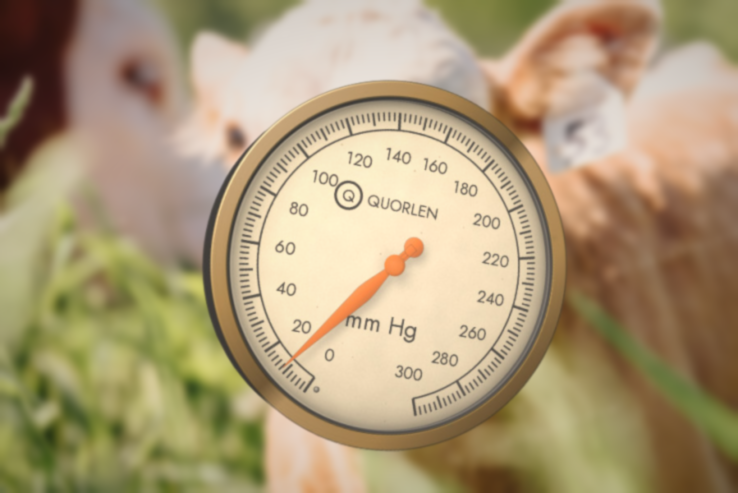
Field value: mmHg 12
